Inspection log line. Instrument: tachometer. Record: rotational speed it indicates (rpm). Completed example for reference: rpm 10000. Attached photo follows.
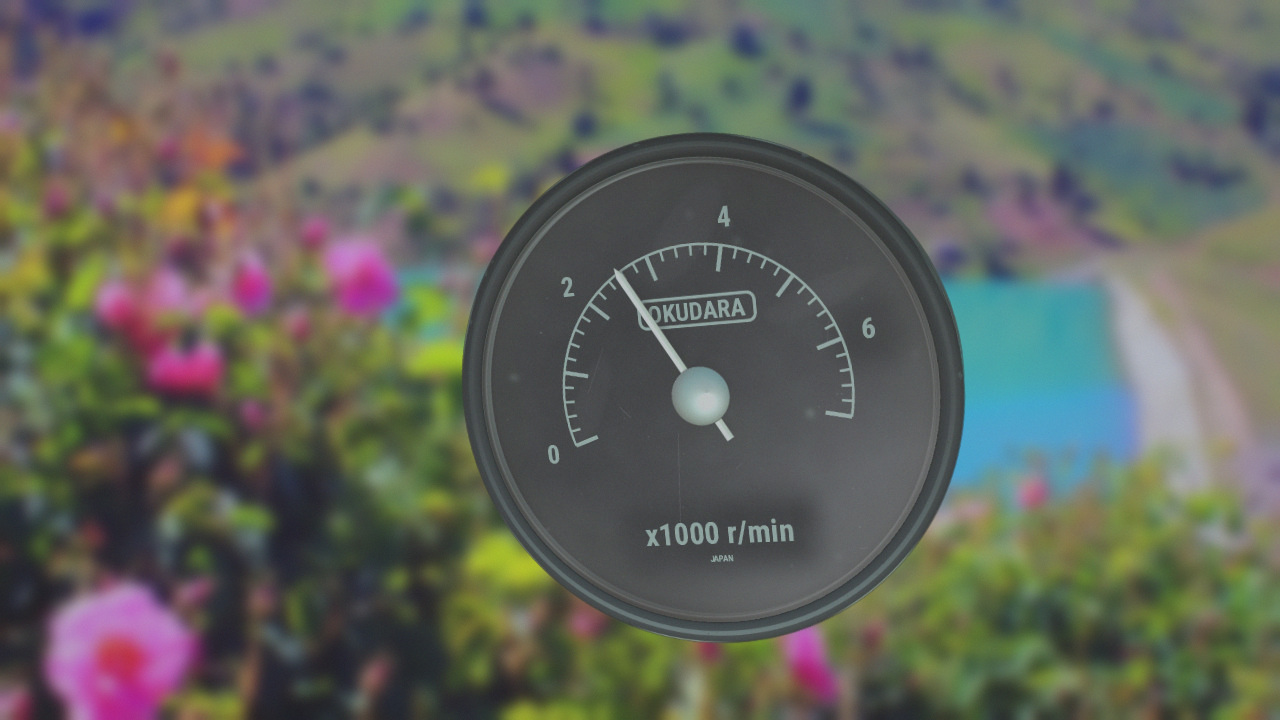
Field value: rpm 2600
